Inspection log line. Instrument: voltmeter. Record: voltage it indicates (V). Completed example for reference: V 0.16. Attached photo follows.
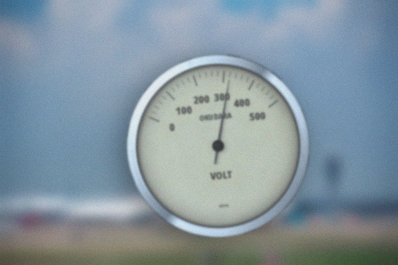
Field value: V 320
